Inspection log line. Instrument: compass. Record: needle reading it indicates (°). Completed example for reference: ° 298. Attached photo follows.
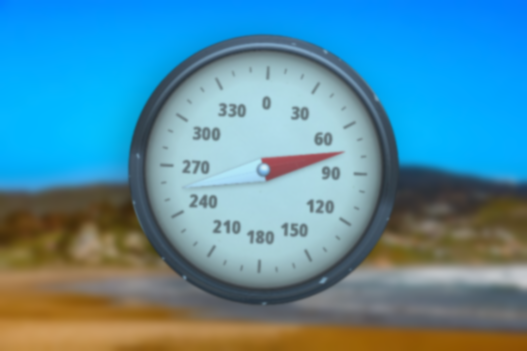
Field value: ° 75
